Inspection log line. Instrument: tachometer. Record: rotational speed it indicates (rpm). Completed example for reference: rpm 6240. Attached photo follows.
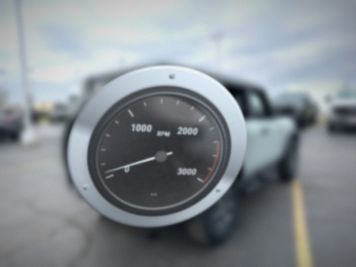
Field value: rpm 100
